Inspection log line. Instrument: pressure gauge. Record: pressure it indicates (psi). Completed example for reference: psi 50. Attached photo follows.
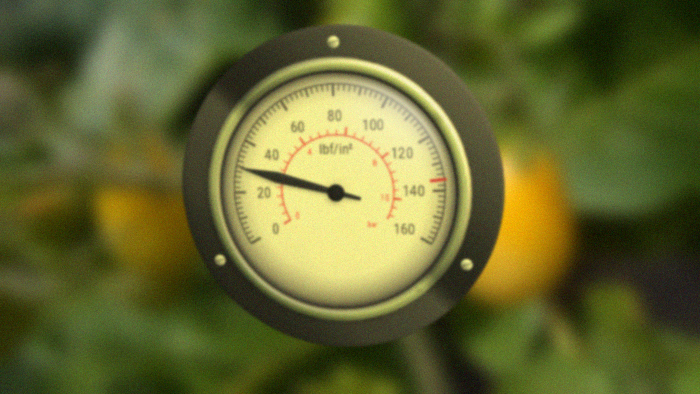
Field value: psi 30
